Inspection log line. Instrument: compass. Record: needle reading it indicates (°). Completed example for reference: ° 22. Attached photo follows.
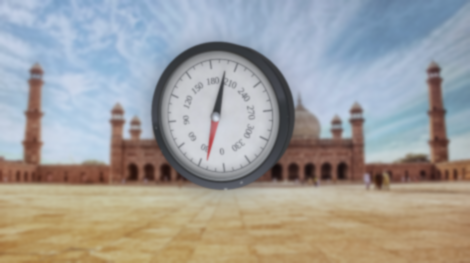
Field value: ° 20
